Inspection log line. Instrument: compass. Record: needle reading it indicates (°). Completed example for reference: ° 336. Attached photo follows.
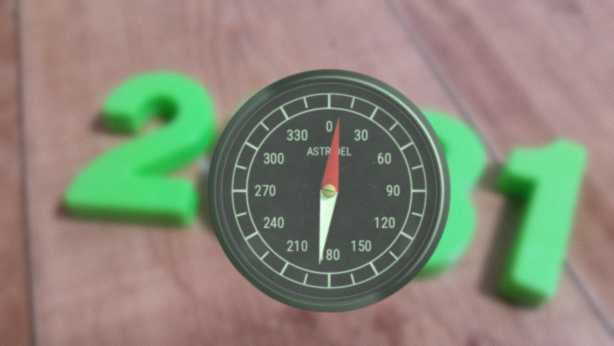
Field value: ° 7.5
